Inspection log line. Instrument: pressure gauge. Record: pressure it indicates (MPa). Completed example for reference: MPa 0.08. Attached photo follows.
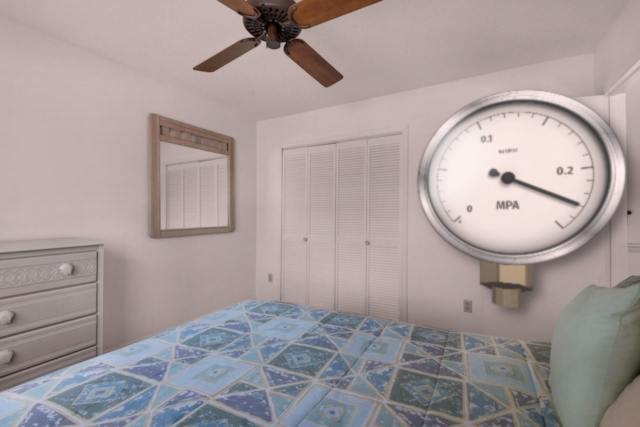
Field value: MPa 0.23
